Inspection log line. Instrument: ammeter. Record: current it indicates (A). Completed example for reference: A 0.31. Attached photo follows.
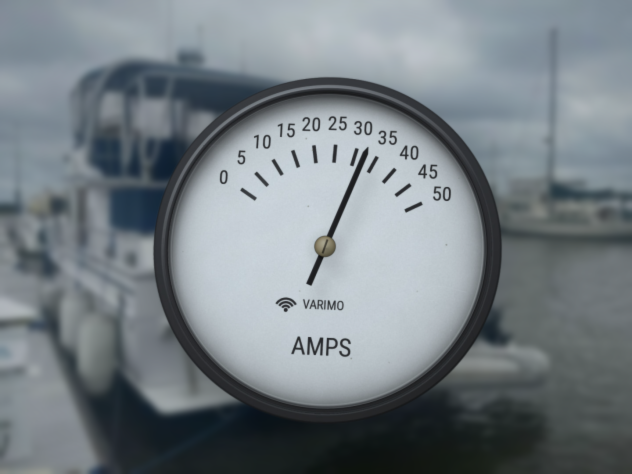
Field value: A 32.5
